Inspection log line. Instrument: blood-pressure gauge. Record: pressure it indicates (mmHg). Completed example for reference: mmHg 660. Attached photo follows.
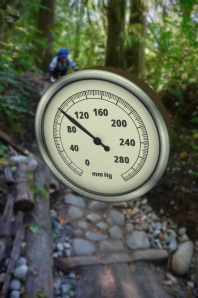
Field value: mmHg 100
